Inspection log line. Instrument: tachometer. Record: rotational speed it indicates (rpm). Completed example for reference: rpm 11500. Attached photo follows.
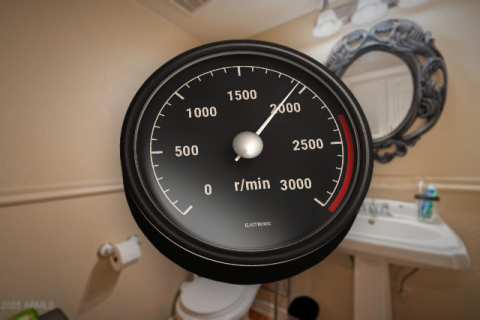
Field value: rpm 1950
